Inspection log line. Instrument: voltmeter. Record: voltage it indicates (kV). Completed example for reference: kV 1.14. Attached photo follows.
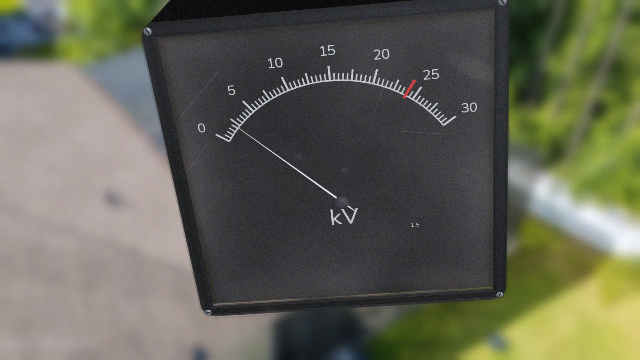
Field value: kV 2.5
